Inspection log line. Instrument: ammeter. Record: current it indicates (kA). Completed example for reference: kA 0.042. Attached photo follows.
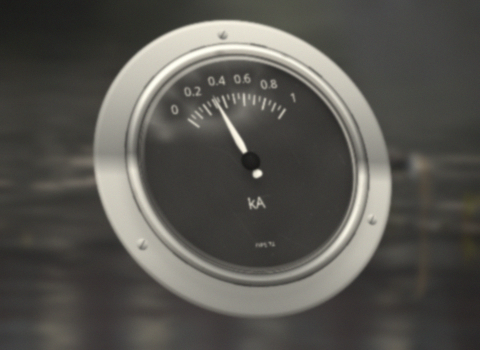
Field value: kA 0.3
